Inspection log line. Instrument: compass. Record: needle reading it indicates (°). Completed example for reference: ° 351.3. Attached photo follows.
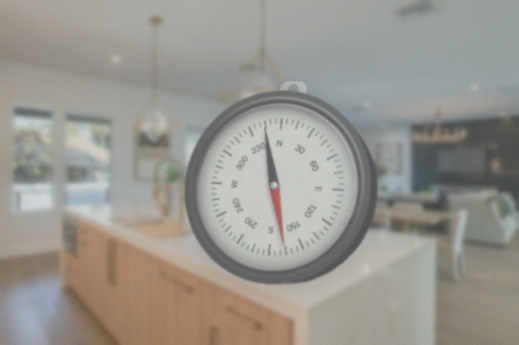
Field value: ° 165
